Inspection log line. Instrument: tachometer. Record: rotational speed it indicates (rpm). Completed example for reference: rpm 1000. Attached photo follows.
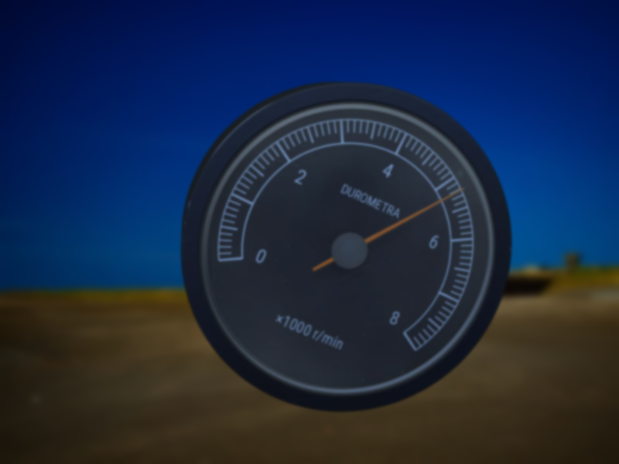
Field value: rpm 5200
